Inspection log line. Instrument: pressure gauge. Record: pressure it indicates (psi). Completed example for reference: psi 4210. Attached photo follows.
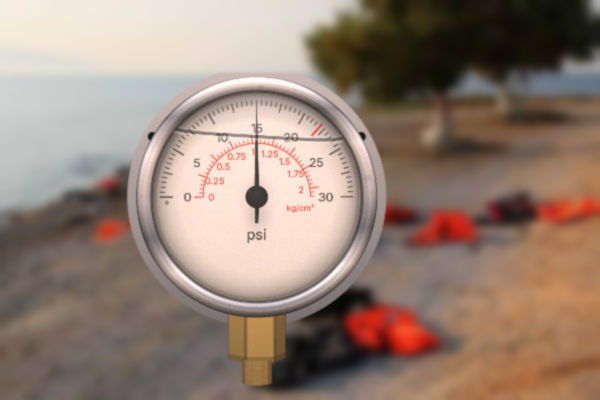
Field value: psi 15
